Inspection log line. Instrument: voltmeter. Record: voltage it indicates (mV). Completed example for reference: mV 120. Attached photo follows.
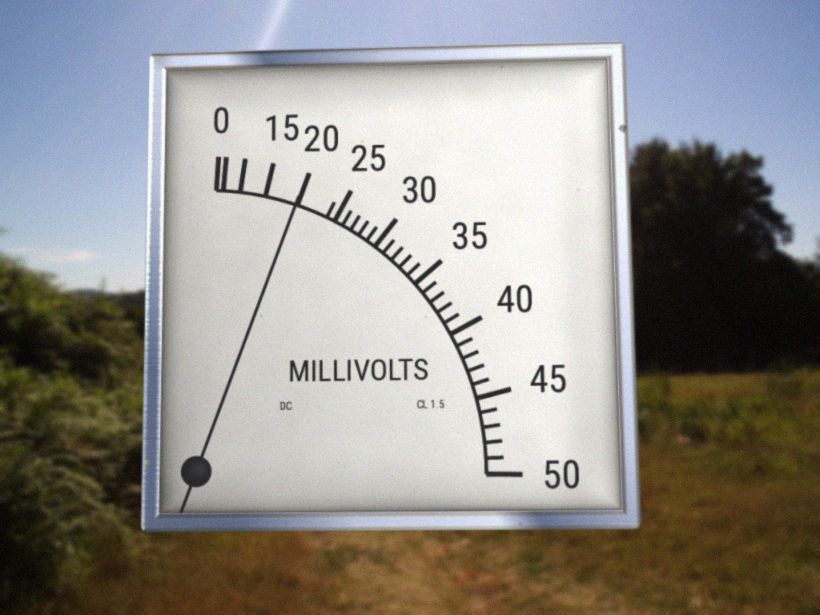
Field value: mV 20
